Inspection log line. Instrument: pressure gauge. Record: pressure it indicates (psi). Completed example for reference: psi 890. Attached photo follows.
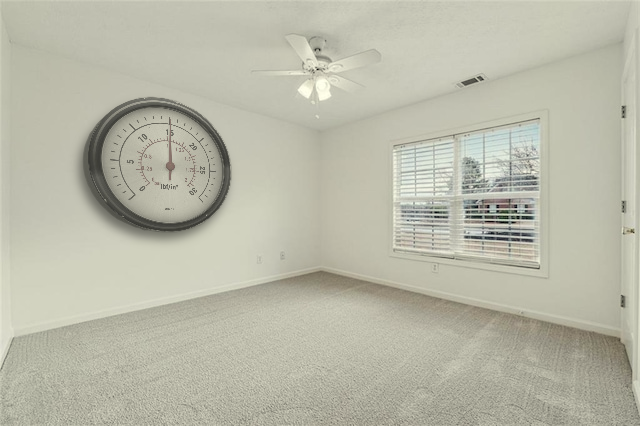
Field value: psi 15
